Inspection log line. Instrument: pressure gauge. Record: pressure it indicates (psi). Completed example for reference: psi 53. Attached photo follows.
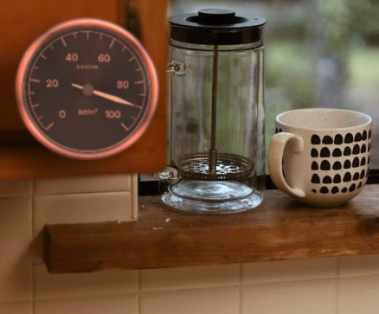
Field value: psi 90
